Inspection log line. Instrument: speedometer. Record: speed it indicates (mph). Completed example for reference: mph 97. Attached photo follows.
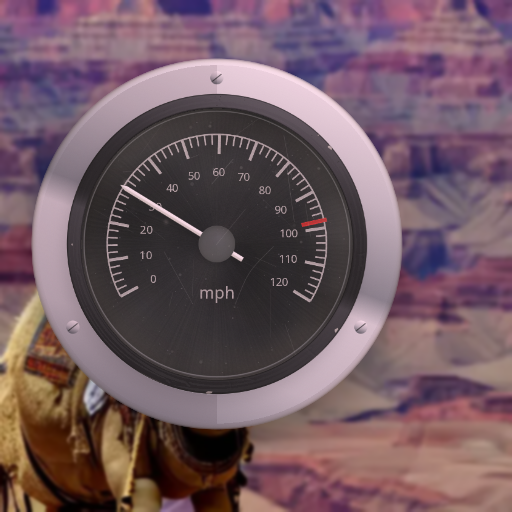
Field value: mph 30
